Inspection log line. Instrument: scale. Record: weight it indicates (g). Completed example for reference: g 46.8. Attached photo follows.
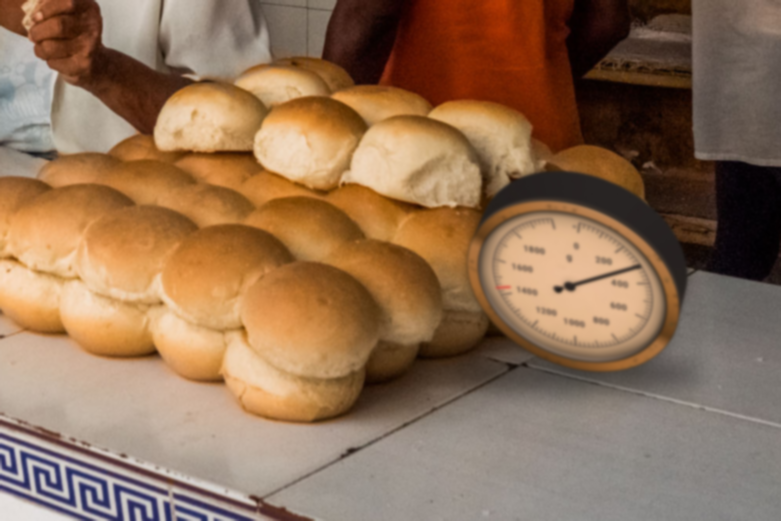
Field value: g 300
